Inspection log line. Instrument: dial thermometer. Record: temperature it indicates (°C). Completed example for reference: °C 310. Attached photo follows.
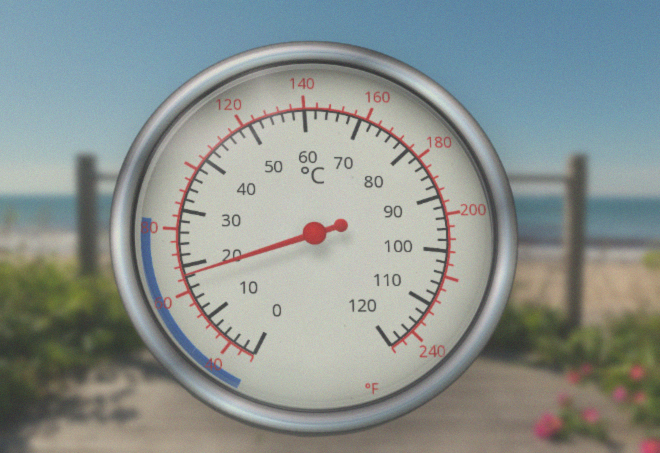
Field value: °C 18
